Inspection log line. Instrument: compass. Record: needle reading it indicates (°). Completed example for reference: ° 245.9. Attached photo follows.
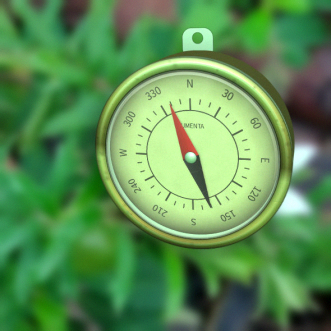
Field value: ° 340
